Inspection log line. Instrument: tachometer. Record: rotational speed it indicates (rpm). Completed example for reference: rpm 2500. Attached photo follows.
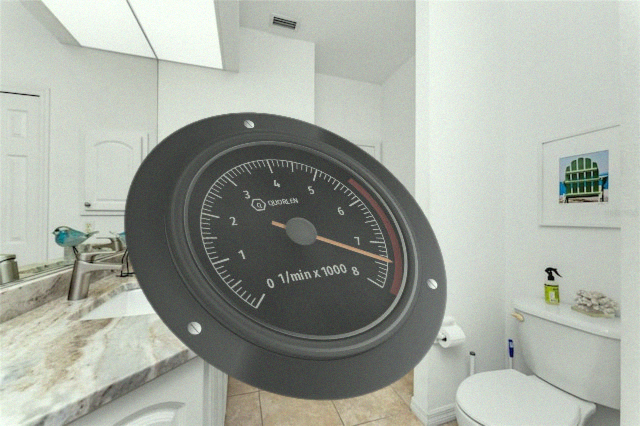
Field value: rpm 7500
